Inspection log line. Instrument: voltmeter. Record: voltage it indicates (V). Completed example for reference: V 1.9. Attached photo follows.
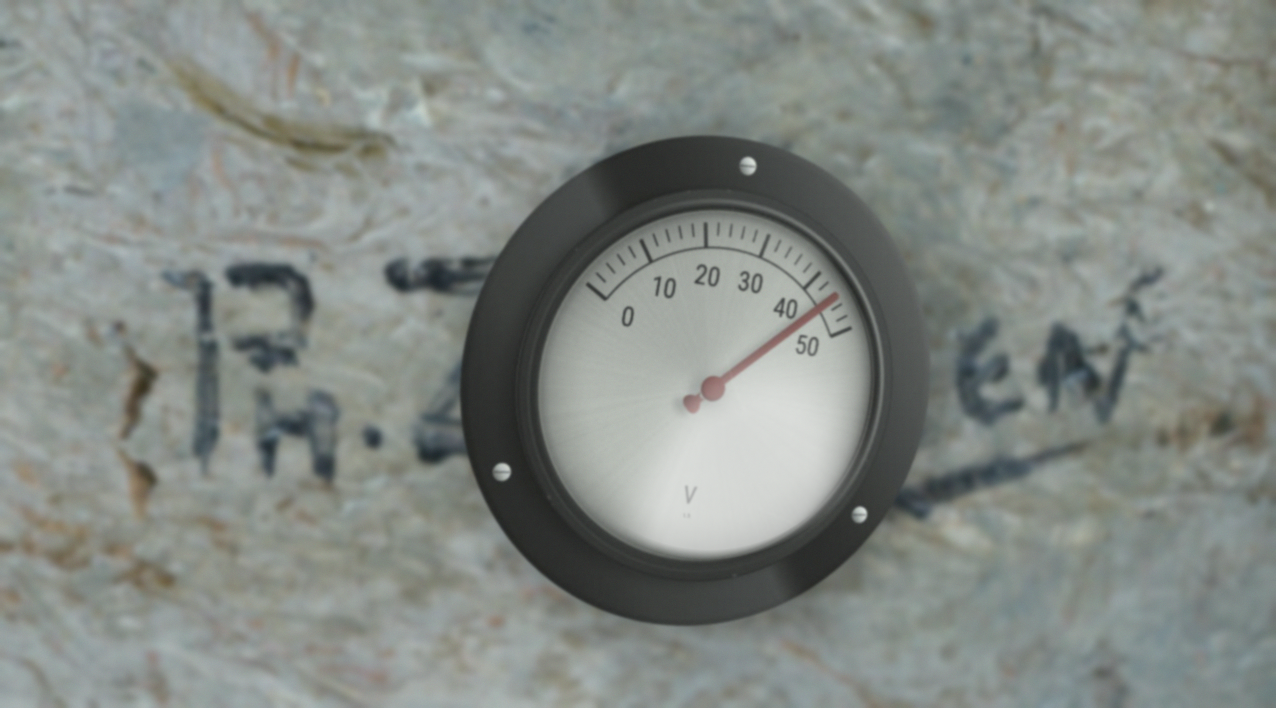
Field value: V 44
